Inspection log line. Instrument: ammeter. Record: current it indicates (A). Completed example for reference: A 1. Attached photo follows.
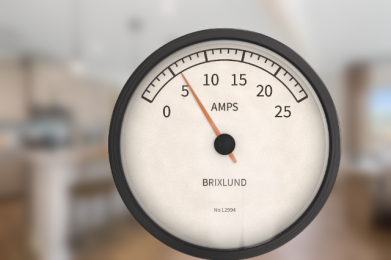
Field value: A 6
